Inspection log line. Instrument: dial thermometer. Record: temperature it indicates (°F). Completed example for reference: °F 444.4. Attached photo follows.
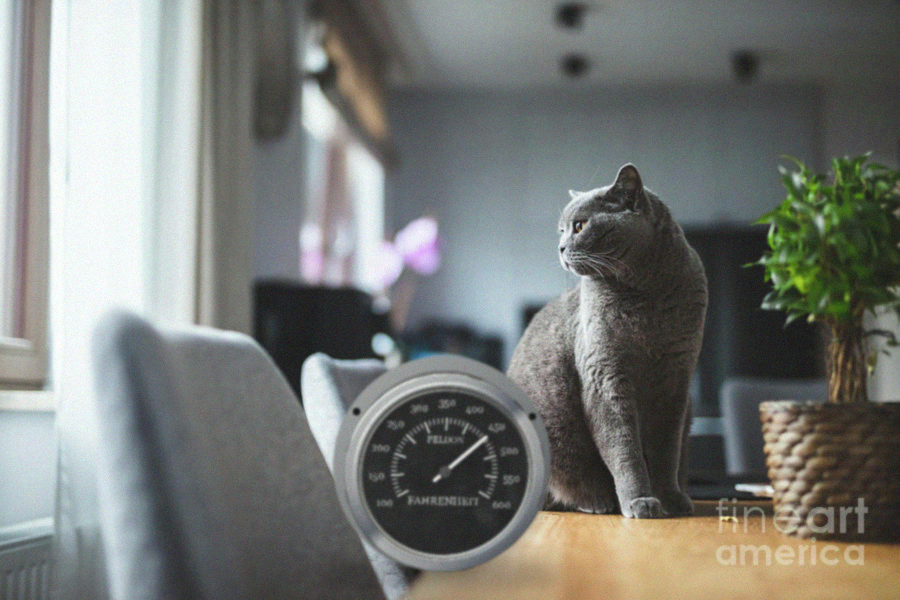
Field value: °F 450
